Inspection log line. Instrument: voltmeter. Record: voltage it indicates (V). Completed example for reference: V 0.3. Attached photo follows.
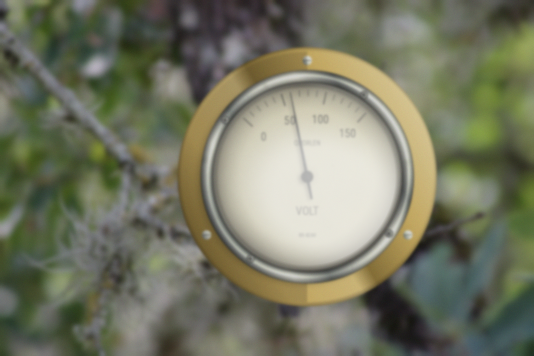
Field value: V 60
